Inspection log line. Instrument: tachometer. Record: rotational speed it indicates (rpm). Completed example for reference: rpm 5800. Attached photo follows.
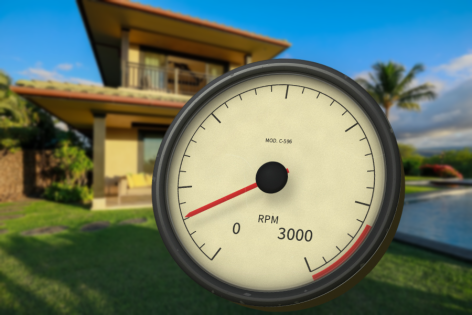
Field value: rpm 300
